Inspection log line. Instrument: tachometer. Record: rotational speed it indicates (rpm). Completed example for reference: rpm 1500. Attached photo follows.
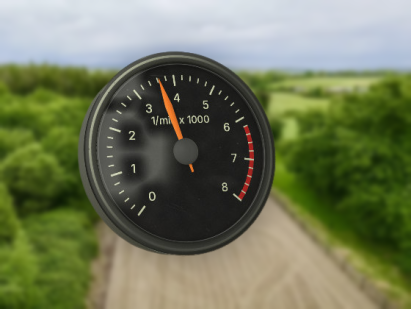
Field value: rpm 3600
